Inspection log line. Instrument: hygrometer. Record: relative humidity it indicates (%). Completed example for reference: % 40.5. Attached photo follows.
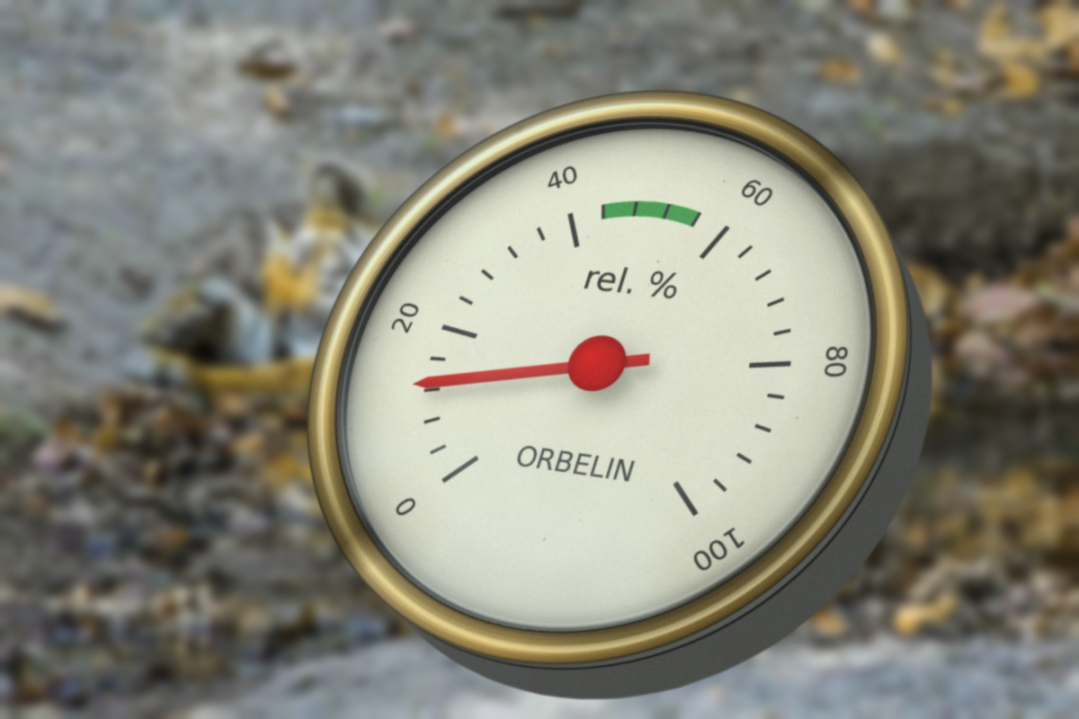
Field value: % 12
